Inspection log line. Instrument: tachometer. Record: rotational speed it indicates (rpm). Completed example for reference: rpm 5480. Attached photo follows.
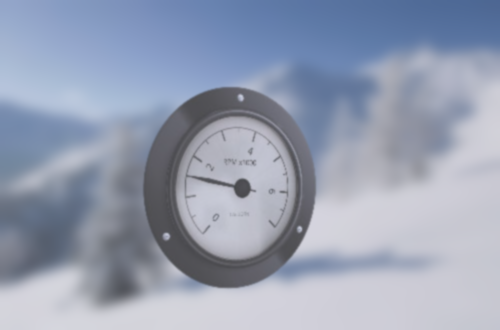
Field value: rpm 1500
